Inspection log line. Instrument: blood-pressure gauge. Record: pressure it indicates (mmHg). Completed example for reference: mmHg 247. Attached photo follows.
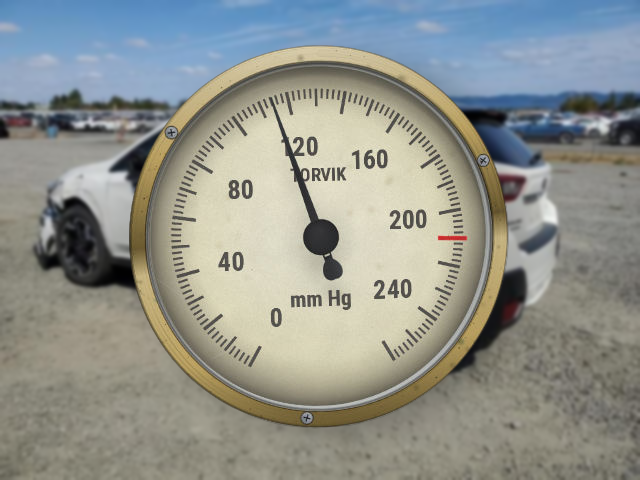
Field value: mmHg 114
